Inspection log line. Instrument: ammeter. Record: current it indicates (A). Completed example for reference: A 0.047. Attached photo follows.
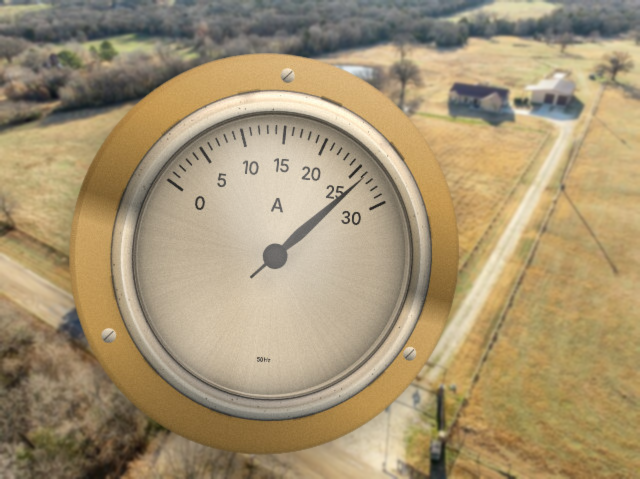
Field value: A 26
